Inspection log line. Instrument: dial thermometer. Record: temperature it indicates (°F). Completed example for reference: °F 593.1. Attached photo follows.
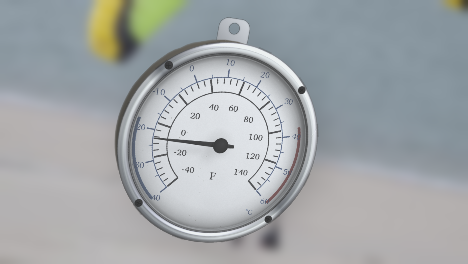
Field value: °F -8
